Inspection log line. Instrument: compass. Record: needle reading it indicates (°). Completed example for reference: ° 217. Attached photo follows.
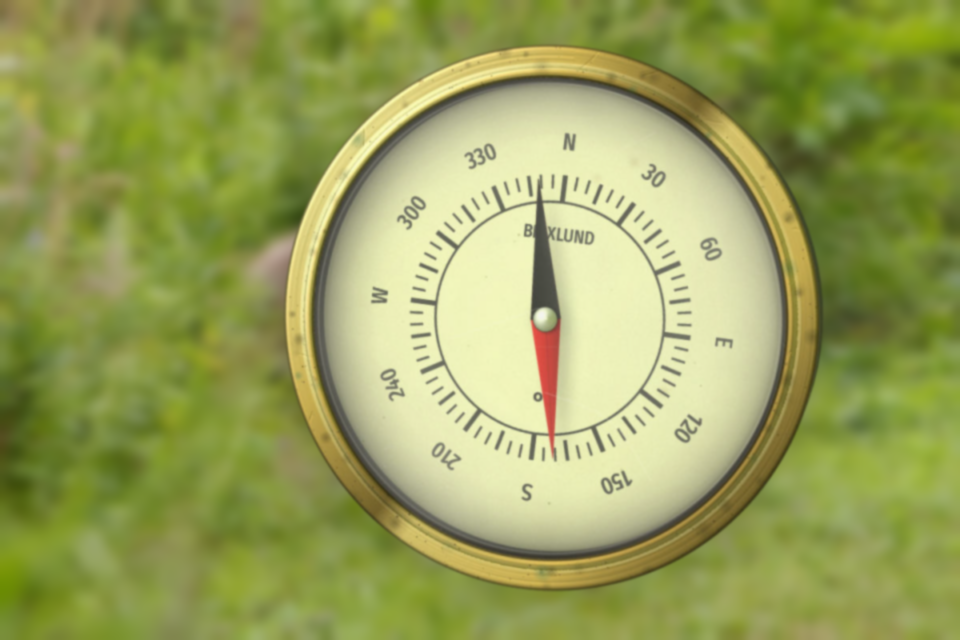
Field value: ° 170
